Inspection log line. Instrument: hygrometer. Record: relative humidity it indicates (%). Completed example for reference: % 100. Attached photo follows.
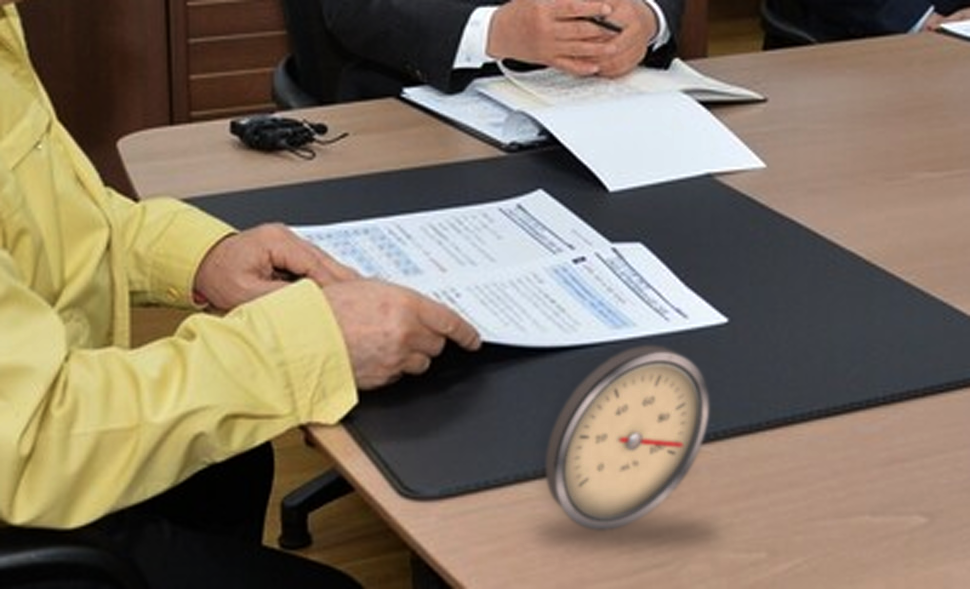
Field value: % 96
